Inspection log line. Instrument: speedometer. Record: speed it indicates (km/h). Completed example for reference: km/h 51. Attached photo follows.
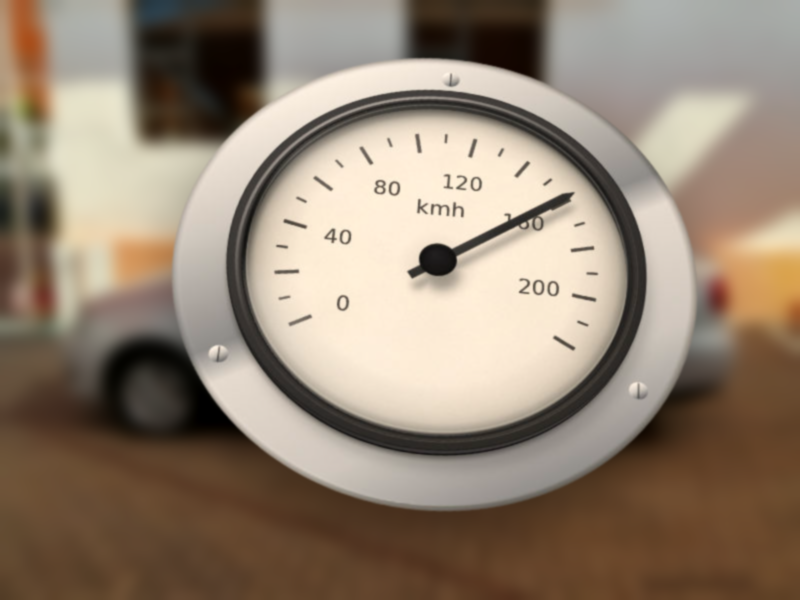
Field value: km/h 160
